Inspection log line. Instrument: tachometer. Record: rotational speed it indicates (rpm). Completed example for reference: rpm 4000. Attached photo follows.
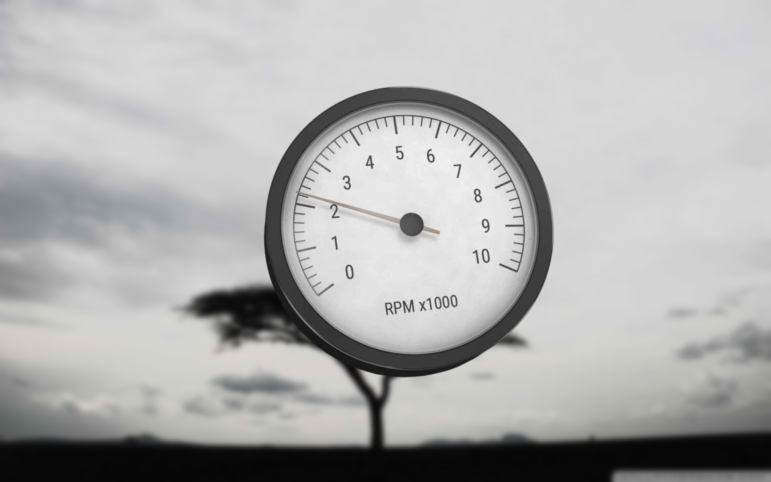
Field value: rpm 2200
